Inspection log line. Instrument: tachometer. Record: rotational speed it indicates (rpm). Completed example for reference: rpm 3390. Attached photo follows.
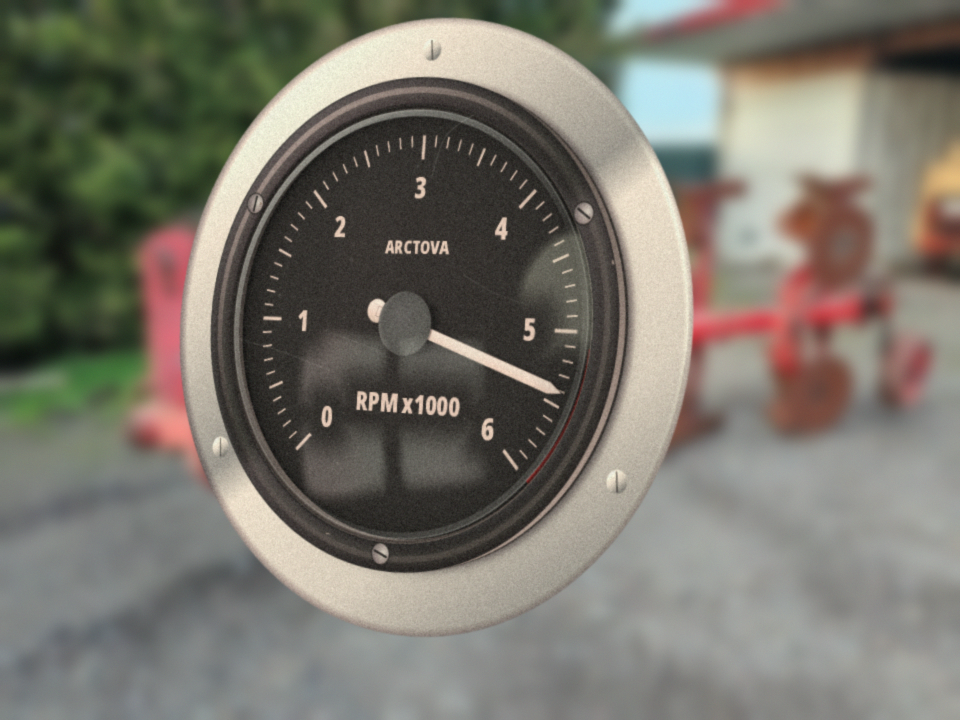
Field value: rpm 5400
